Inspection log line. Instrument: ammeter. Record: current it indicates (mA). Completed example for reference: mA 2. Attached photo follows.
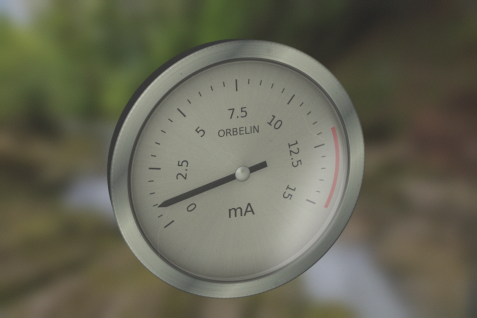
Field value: mA 1
